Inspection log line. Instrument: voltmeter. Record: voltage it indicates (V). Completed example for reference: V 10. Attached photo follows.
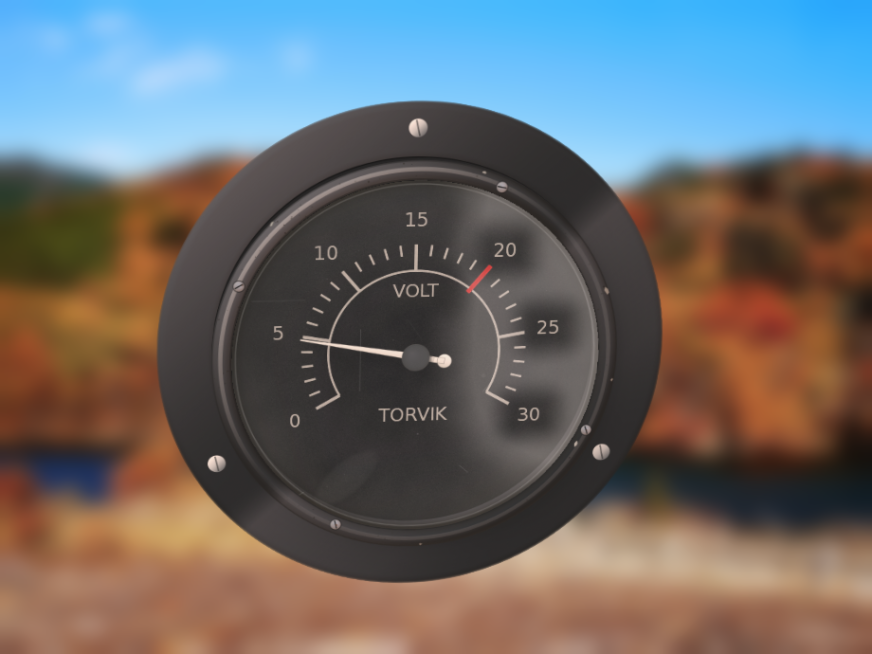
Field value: V 5
